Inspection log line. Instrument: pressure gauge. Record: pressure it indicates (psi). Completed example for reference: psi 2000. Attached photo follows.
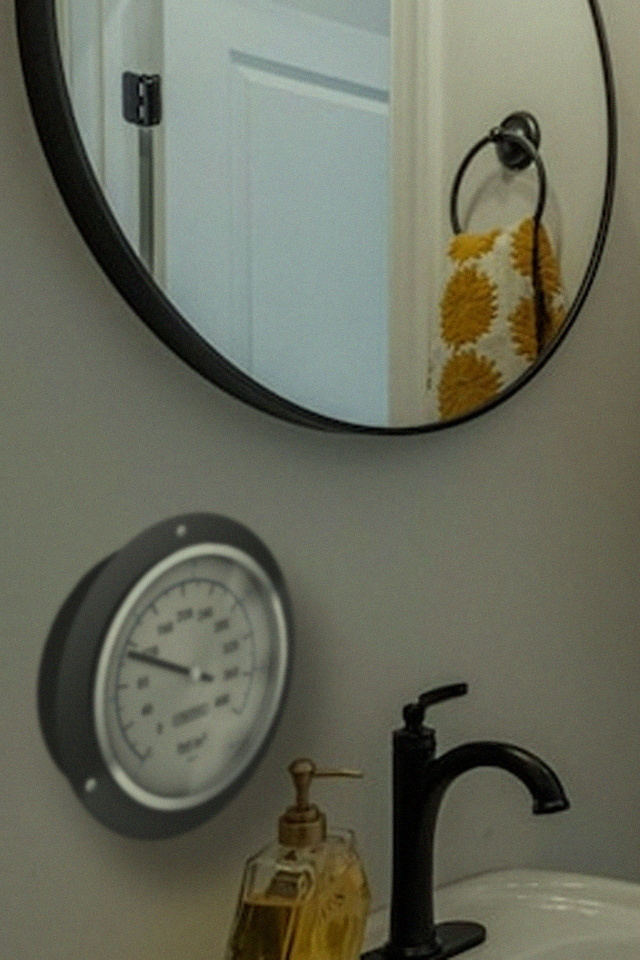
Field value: psi 110
